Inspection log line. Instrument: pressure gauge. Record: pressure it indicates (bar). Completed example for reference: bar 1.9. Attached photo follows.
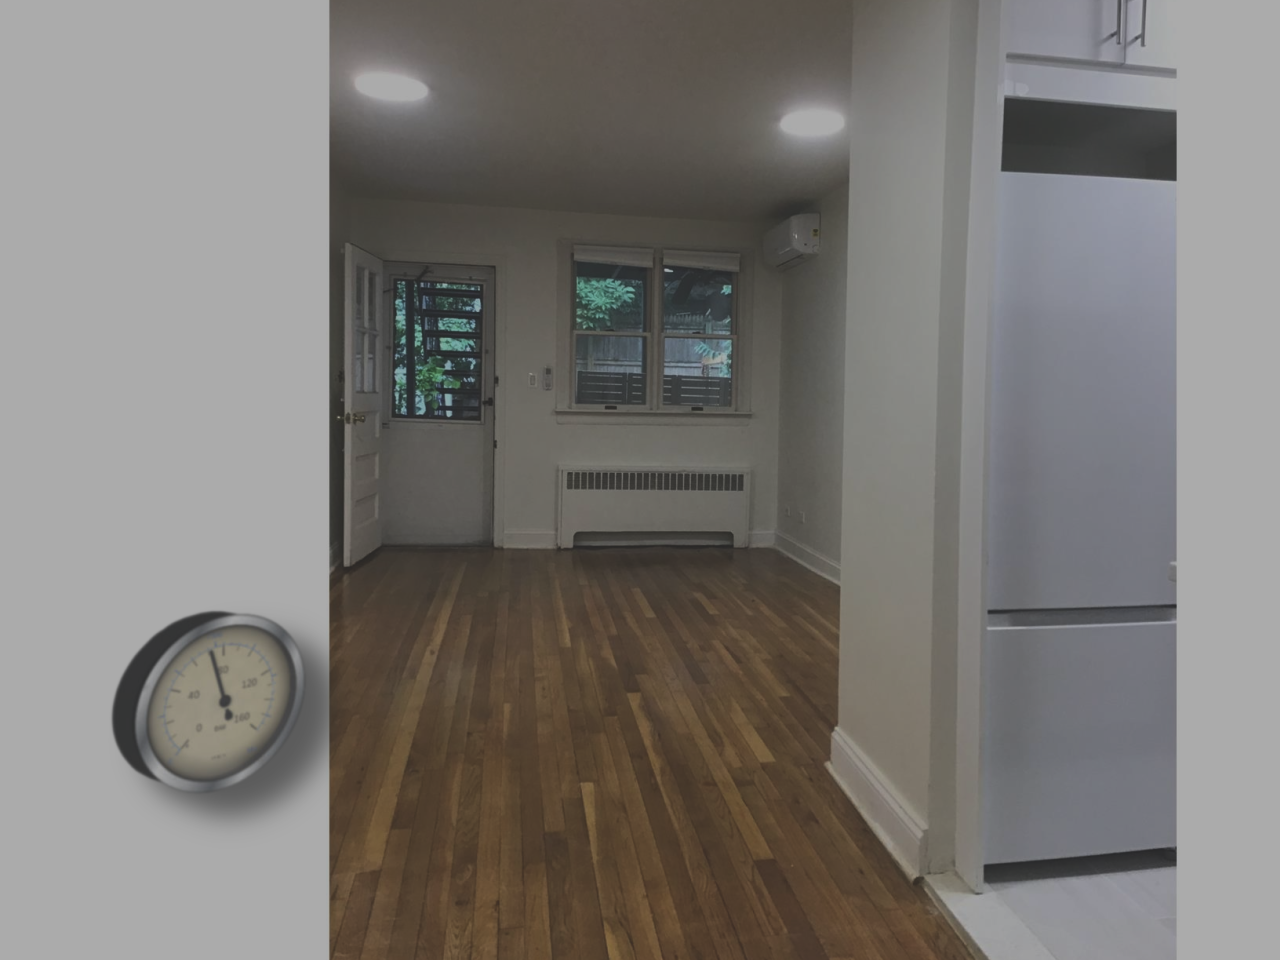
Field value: bar 70
